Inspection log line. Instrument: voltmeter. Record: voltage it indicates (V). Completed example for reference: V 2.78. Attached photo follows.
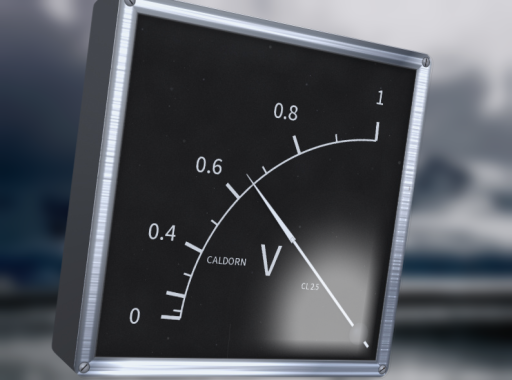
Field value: V 0.65
